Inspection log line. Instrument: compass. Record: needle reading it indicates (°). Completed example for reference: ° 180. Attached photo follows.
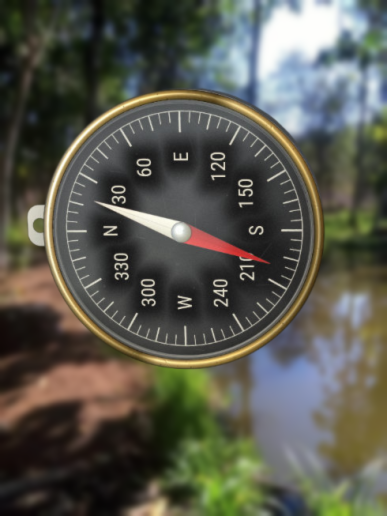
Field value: ° 200
